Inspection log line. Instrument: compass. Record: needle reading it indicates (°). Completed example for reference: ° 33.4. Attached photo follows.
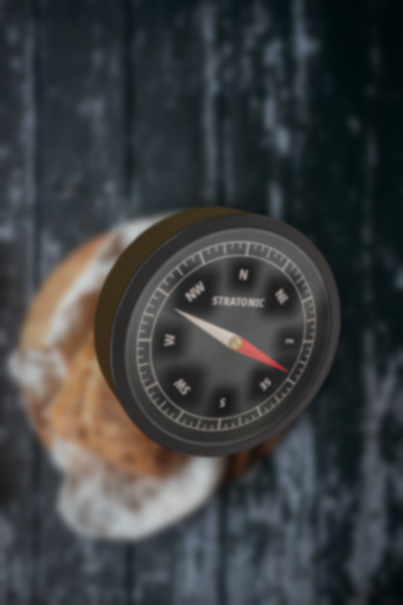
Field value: ° 115
